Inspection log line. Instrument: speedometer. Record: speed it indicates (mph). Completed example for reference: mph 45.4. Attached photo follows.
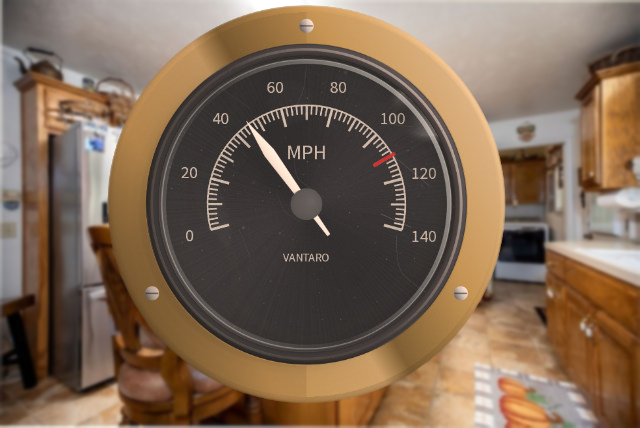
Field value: mph 46
